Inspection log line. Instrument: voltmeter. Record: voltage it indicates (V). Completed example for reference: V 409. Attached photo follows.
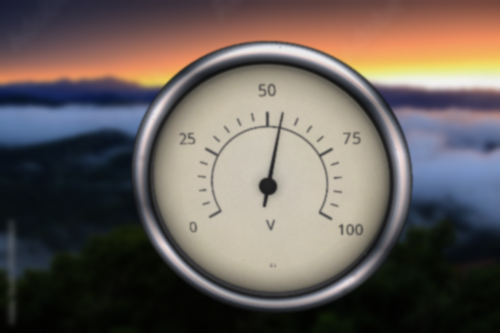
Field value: V 55
